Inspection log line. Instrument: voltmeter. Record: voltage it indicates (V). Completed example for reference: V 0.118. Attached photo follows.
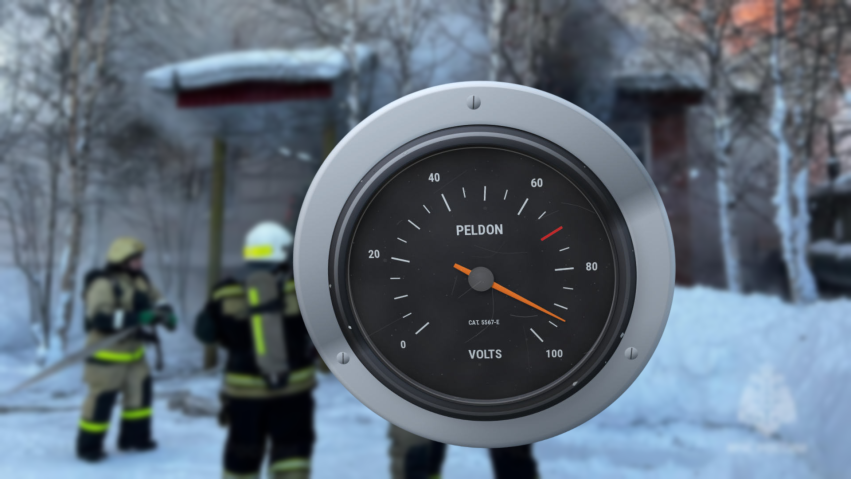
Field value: V 92.5
